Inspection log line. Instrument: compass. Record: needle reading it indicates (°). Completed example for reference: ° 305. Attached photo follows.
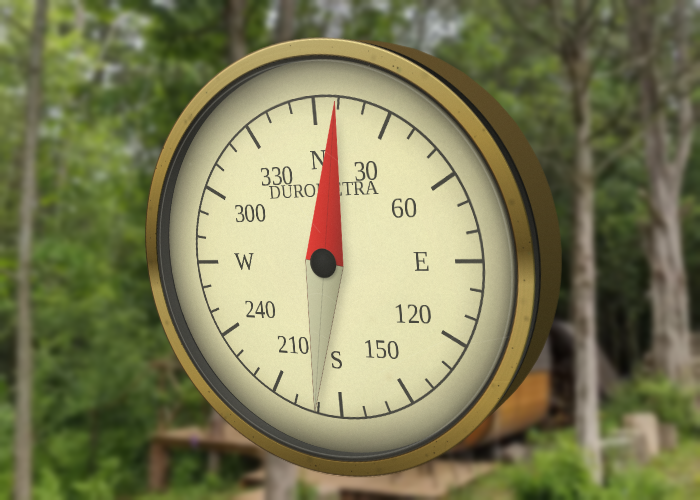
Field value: ° 10
